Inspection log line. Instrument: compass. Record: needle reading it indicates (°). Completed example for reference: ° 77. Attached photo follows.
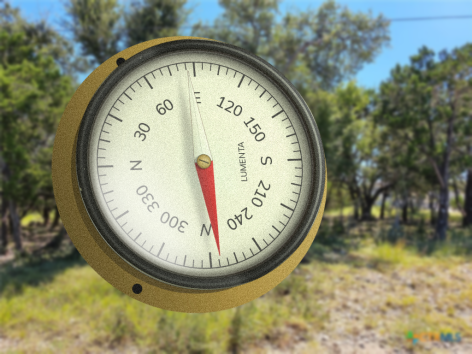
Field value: ° 265
